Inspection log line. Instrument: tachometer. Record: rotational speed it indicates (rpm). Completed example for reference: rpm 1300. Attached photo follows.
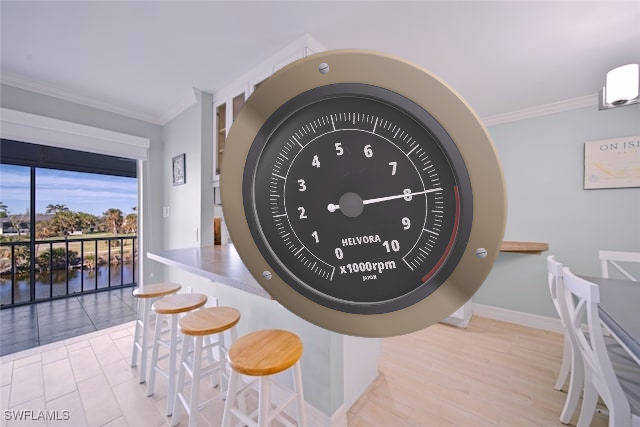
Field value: rpm 8000
